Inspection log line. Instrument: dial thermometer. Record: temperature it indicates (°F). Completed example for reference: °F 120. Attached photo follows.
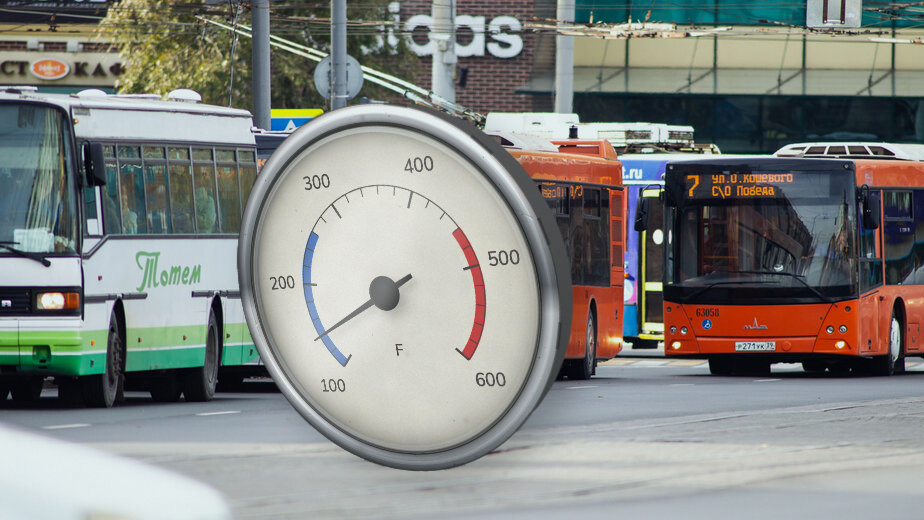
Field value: °F 140
